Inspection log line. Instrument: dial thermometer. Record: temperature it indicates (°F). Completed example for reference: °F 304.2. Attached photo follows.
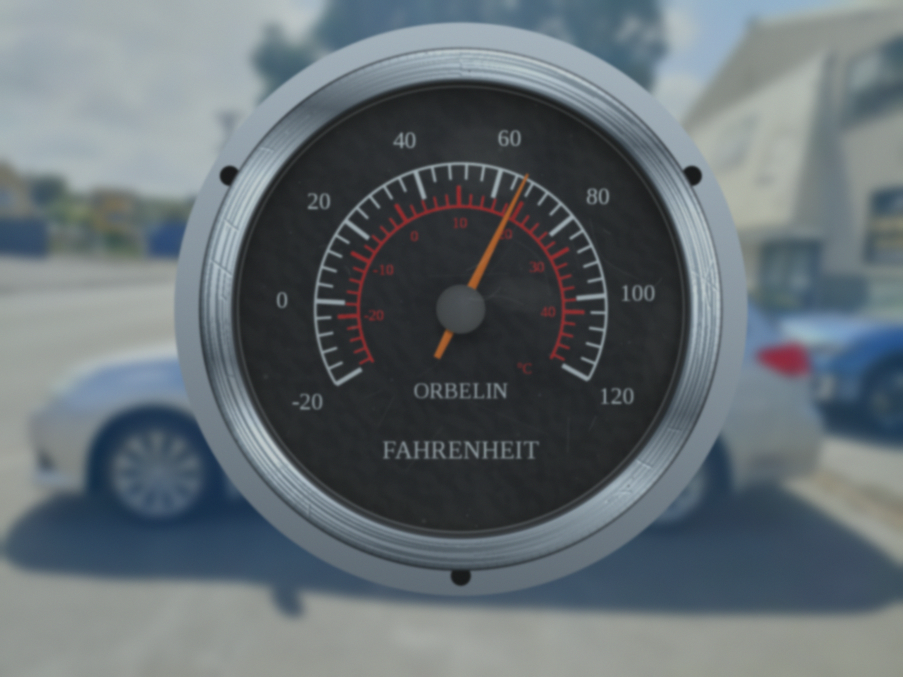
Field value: °F 66
